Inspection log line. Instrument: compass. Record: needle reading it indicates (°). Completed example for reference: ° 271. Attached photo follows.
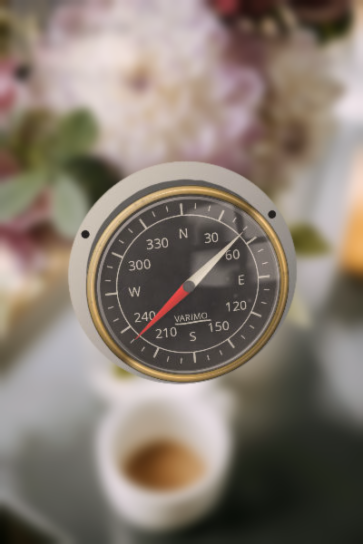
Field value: ° 230
